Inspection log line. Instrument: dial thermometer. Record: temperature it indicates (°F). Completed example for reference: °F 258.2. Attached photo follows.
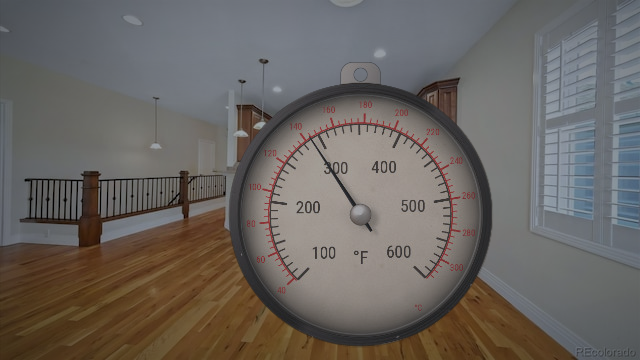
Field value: °F 290
